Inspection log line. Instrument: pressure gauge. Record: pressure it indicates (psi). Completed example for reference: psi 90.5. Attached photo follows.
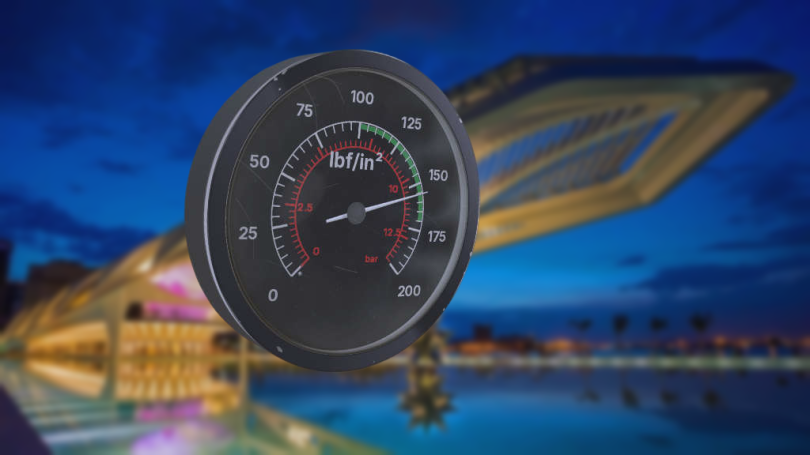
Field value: psi 155
